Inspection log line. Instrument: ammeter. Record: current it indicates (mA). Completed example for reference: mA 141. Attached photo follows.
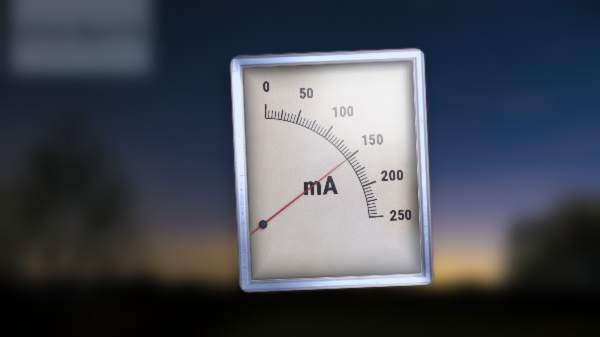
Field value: mA 150
